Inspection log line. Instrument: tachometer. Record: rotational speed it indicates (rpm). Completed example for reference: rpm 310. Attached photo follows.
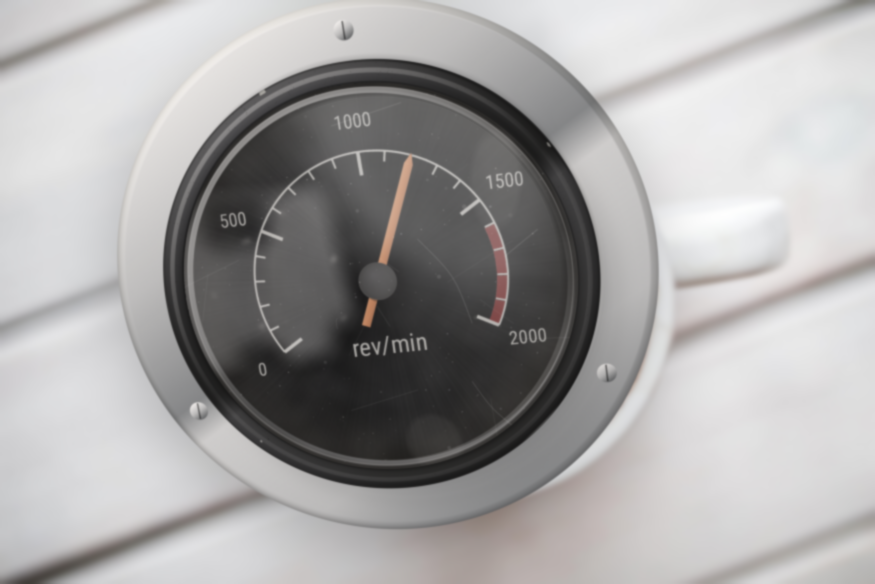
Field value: rpm 1200
